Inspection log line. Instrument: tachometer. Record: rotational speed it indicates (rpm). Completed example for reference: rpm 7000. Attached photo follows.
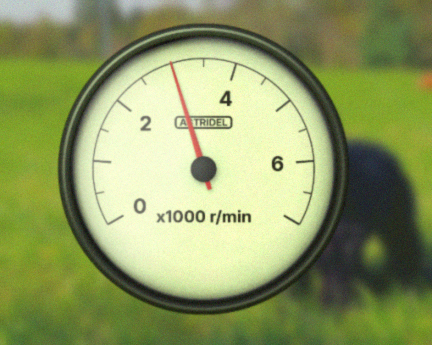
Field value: rpm 3000
